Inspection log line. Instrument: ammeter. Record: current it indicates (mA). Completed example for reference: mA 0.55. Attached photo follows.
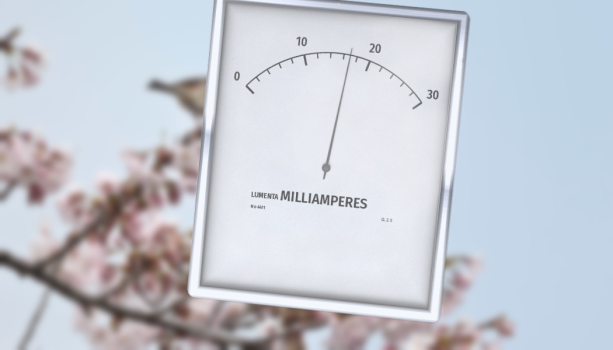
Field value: mA 17
